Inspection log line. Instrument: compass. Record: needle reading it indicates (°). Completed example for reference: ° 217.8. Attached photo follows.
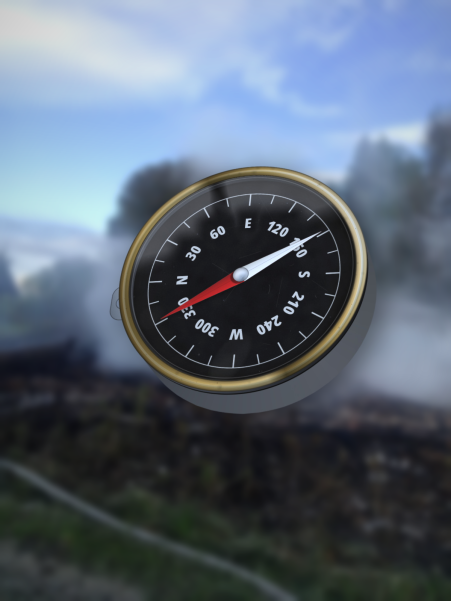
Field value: ° 330
